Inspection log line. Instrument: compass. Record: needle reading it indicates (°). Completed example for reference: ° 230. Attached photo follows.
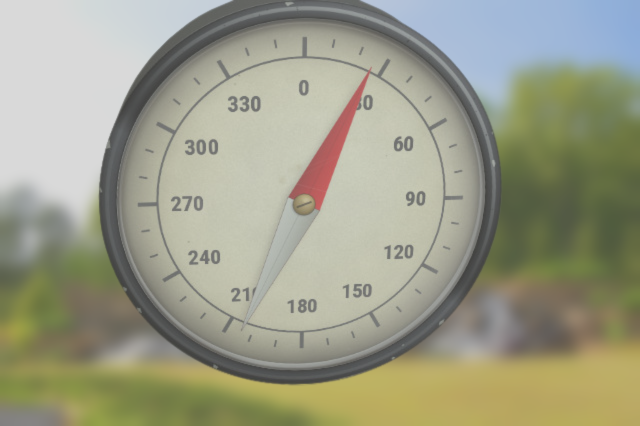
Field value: ° 25
